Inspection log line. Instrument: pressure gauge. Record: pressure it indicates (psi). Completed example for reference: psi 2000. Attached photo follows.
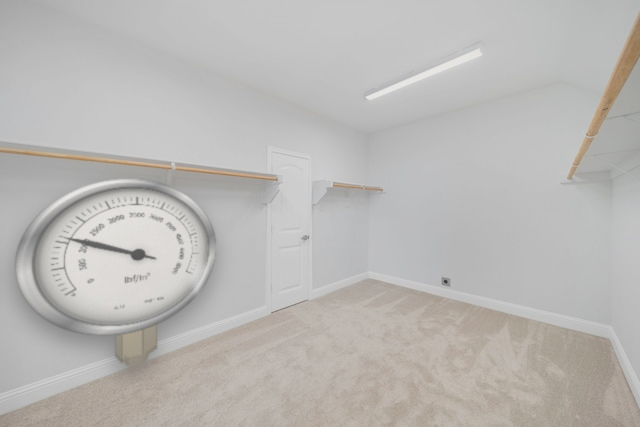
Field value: psi 1100
